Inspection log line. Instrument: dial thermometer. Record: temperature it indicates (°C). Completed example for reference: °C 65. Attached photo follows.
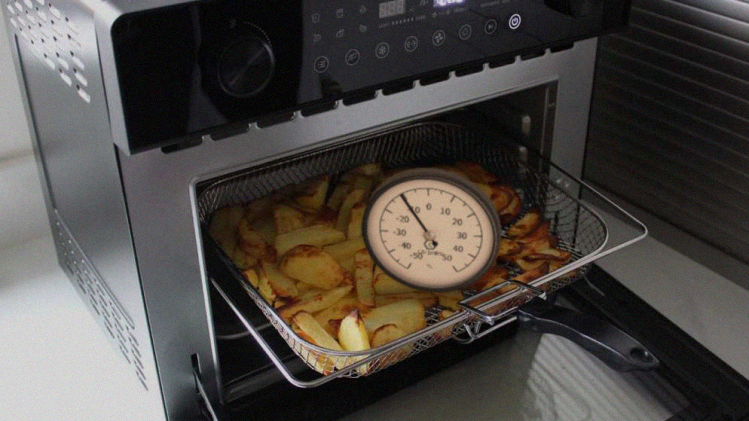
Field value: °C -10
